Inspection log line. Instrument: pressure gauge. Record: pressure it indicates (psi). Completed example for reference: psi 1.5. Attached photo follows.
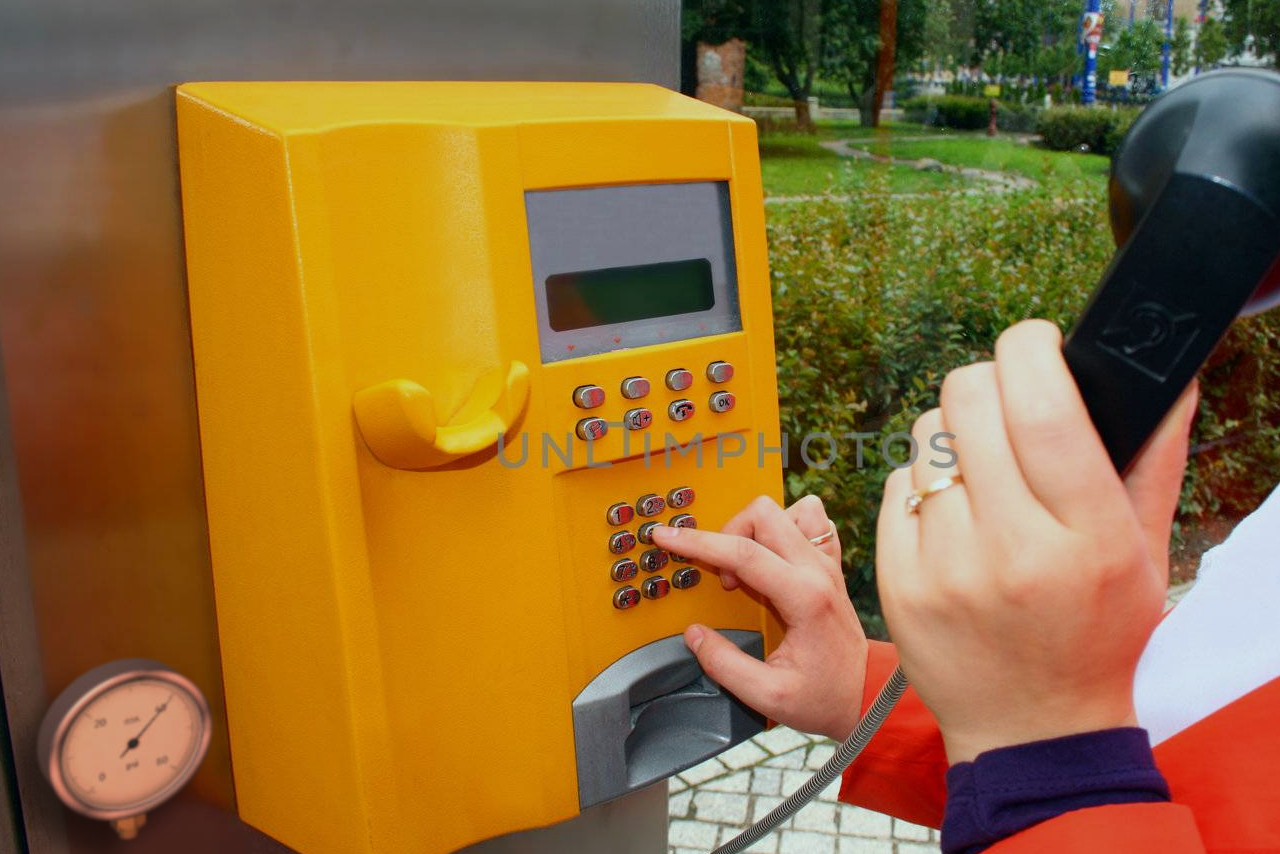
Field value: psi 40
